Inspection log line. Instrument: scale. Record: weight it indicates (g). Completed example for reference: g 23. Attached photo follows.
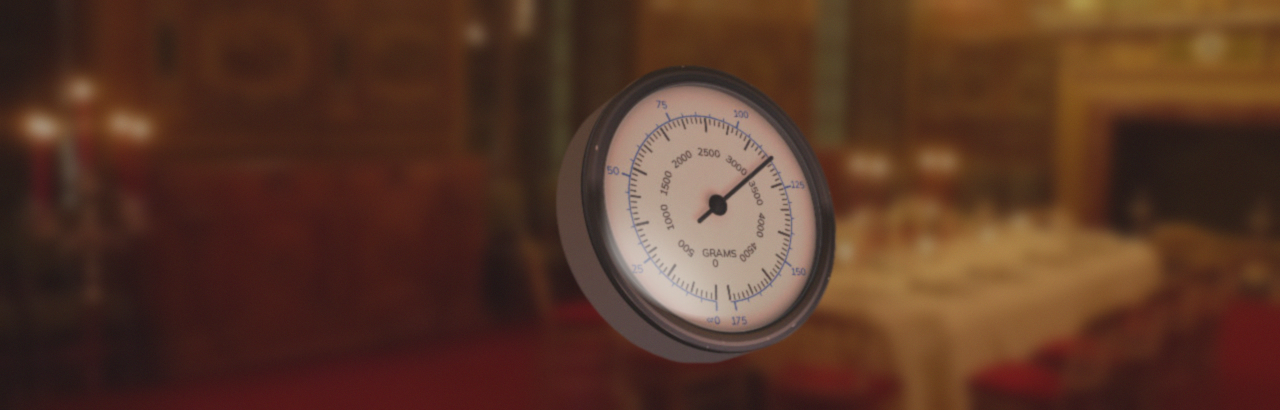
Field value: g 3250
